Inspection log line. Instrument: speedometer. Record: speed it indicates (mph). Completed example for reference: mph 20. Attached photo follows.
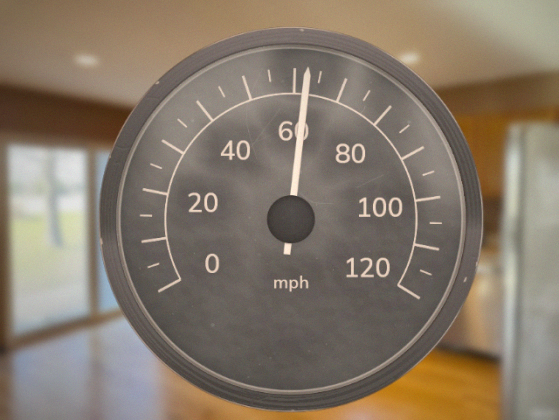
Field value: mph 62.5
